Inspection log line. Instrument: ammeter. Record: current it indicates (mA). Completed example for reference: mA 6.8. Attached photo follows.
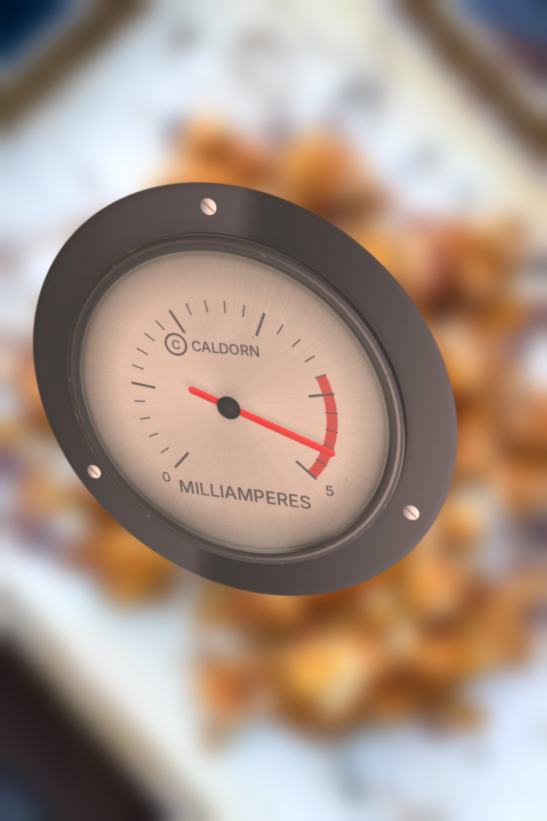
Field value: mA 4.6
